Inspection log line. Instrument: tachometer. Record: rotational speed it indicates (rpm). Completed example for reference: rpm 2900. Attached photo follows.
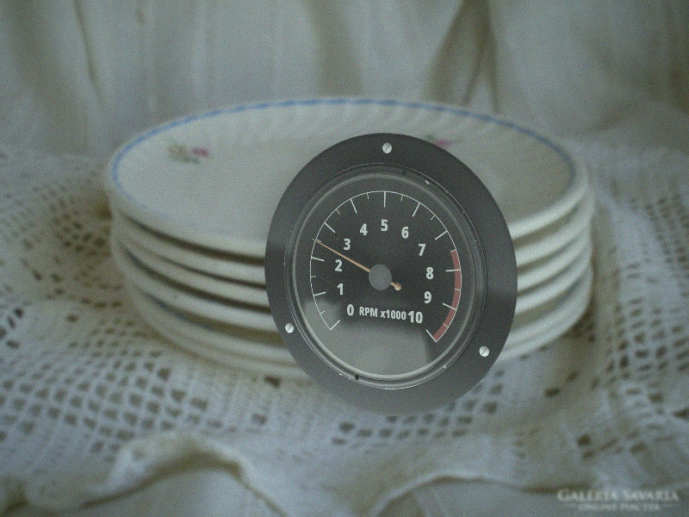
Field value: rpm 2500
